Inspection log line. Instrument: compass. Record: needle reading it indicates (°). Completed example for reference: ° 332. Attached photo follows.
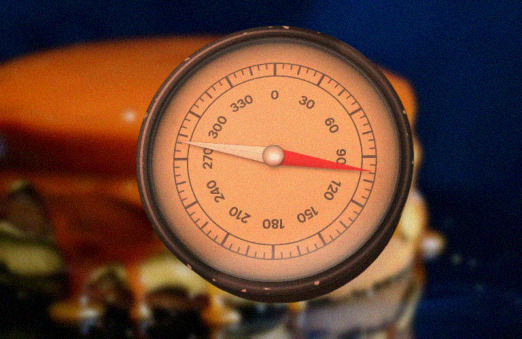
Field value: ° 100
